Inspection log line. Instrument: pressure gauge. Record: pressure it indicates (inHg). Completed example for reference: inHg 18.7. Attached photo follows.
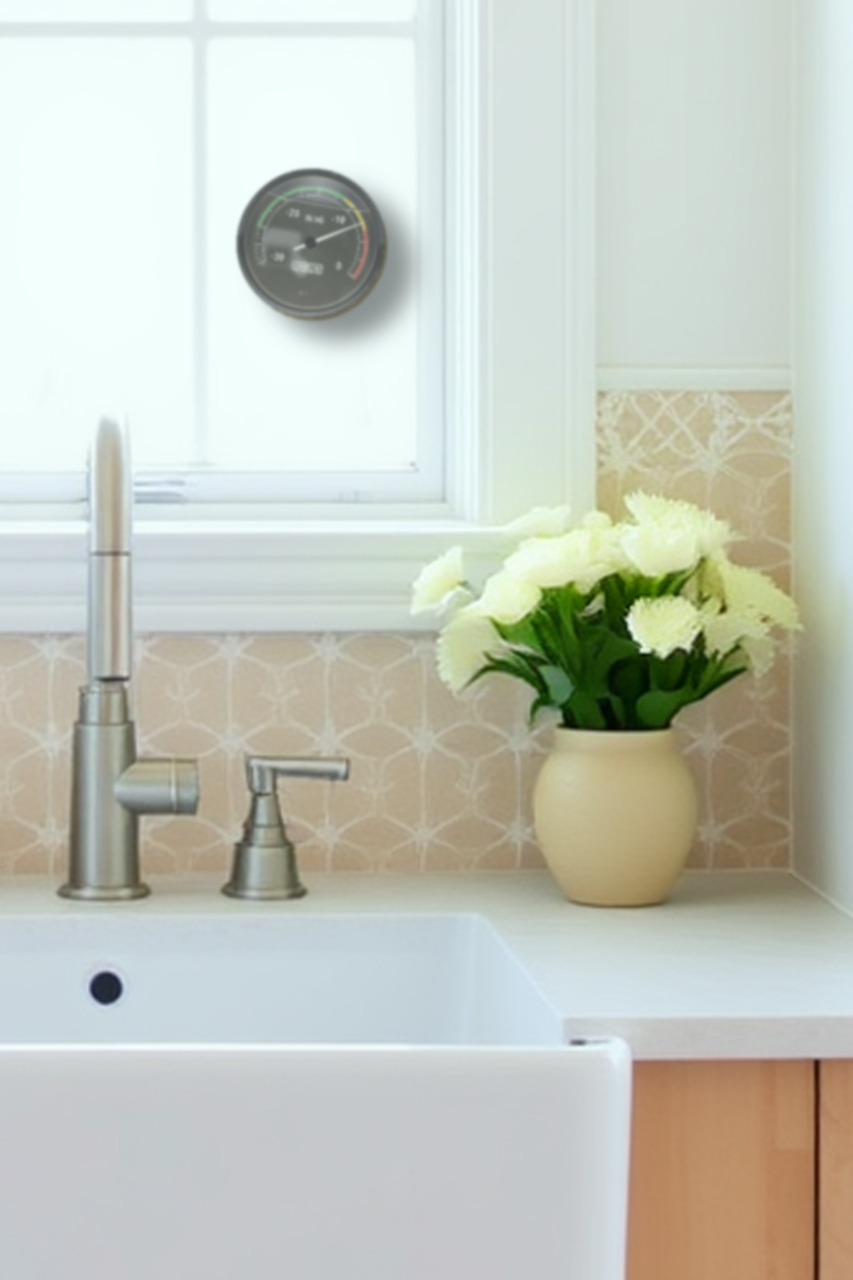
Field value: inHg -7.5
